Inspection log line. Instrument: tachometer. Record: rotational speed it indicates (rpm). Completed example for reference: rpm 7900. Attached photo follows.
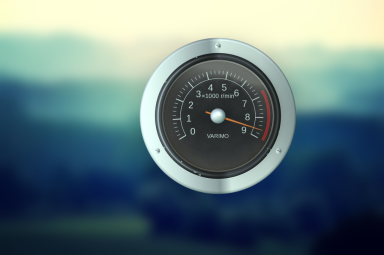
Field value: rpm 8600
